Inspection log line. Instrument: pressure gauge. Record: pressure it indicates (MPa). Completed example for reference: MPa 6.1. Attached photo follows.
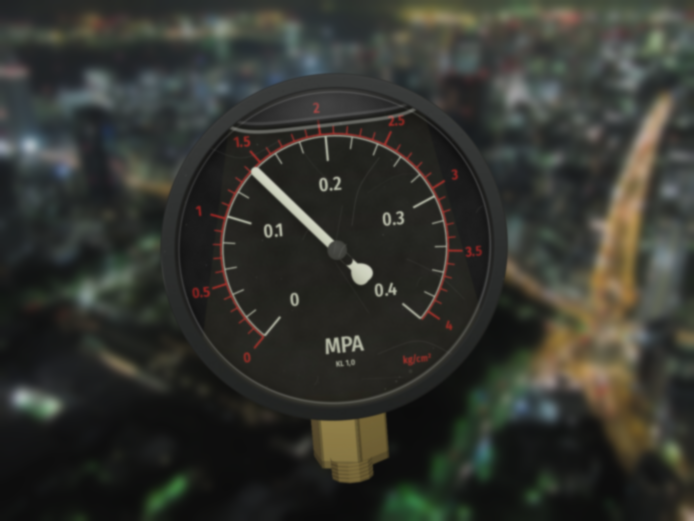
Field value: MPa 0.14
